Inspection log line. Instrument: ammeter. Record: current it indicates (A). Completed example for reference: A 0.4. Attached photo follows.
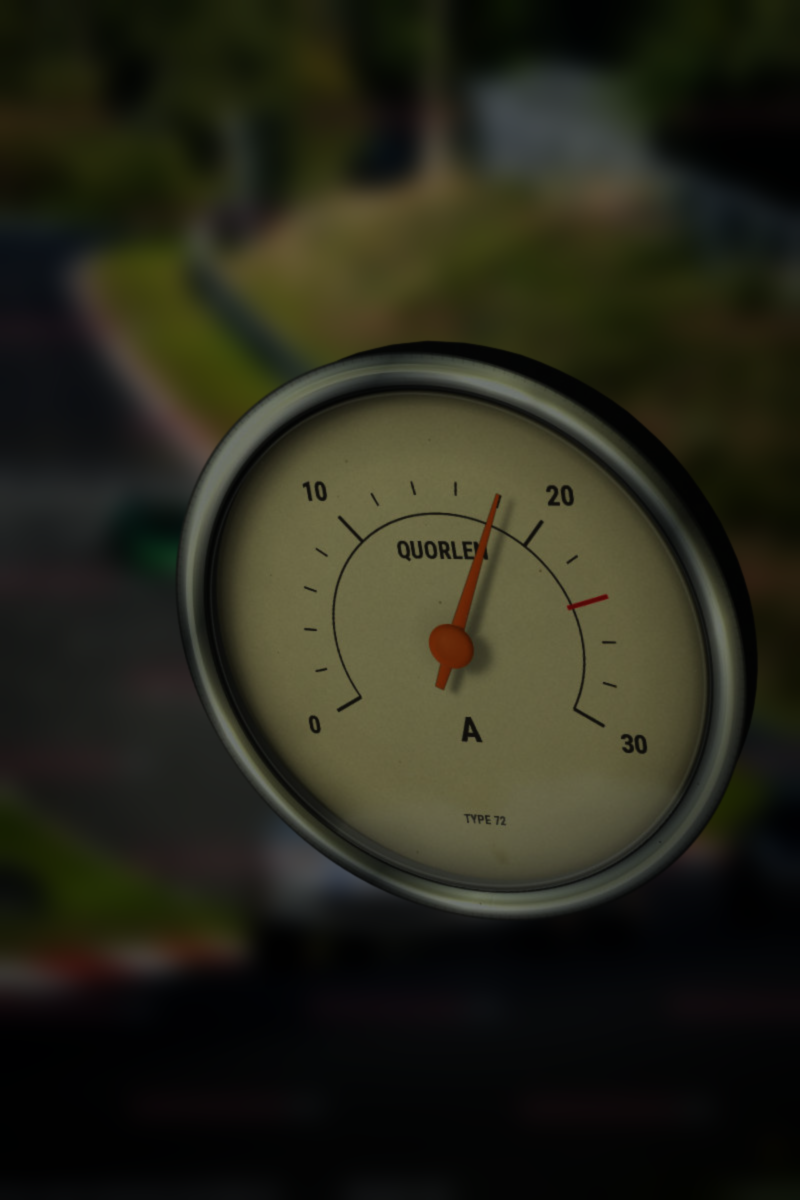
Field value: A 18
